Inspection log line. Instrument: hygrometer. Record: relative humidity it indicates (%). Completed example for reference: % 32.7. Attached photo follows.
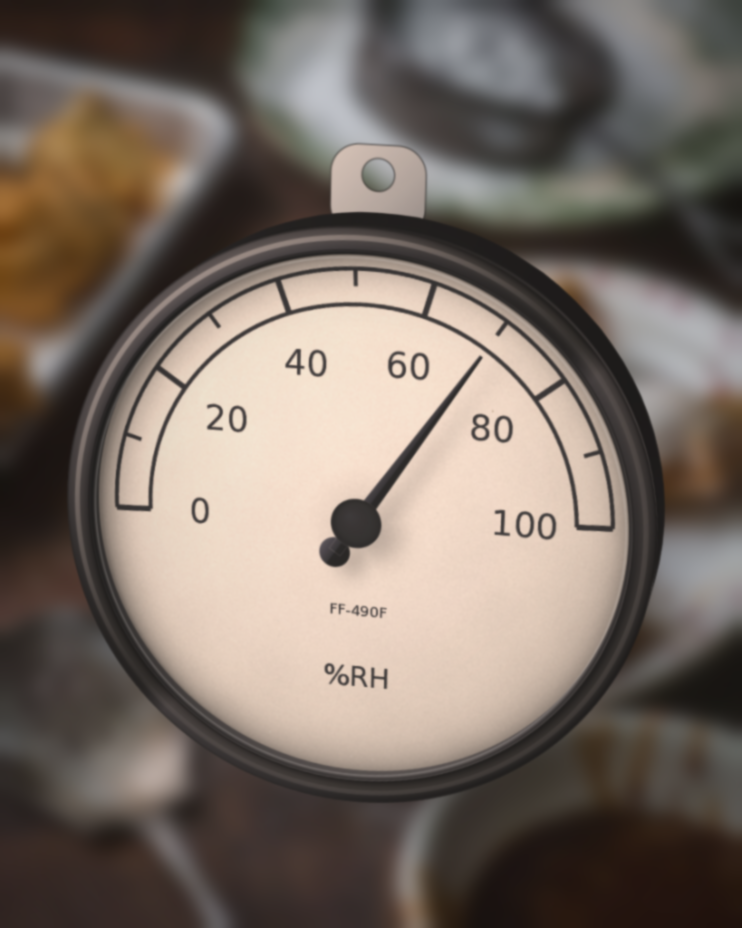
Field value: % 70
